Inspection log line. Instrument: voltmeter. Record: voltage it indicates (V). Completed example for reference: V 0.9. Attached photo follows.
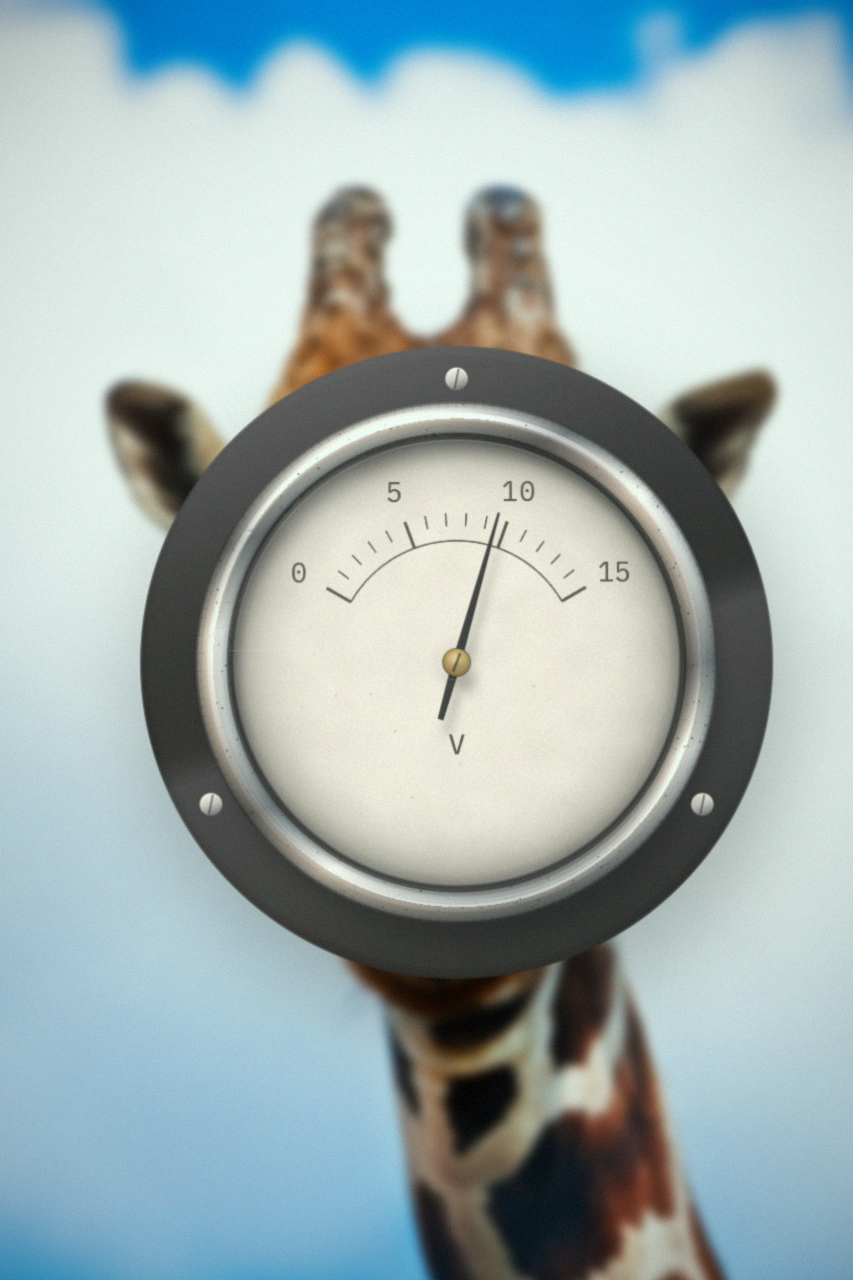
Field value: V 9.5
